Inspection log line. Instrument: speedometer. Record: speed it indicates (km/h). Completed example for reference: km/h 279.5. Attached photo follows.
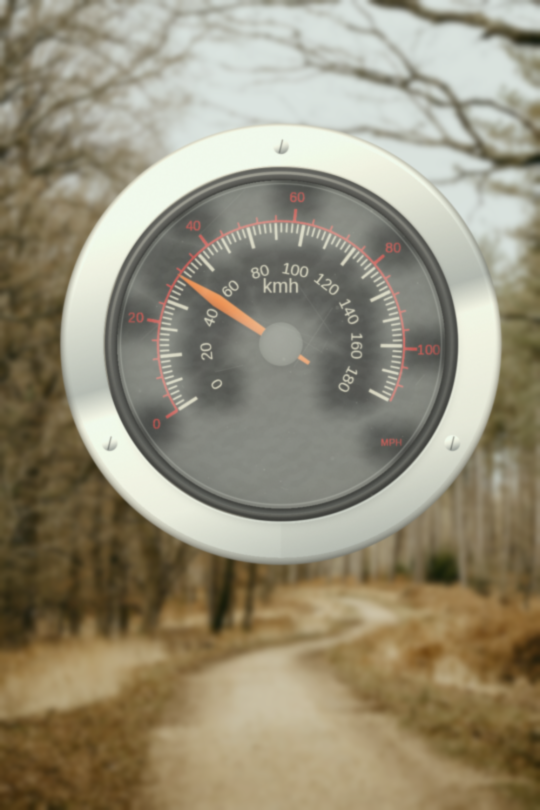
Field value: km/h 50
